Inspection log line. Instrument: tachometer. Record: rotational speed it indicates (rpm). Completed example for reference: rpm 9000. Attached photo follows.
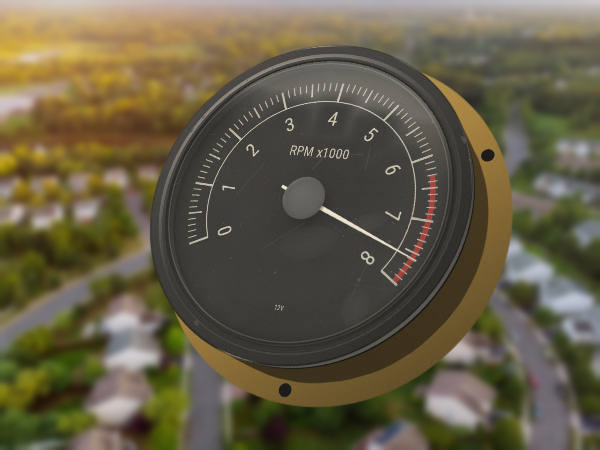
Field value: rpm 7600
